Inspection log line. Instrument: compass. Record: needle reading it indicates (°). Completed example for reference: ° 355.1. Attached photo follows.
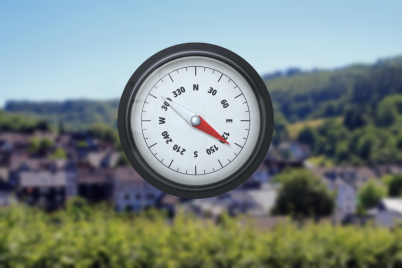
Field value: ° 125
